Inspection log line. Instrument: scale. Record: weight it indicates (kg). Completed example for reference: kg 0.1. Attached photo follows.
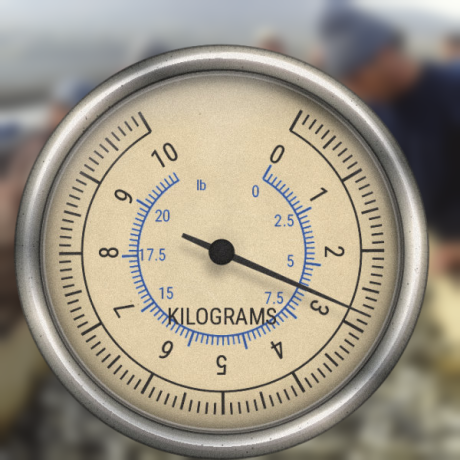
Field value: kg 2.8
